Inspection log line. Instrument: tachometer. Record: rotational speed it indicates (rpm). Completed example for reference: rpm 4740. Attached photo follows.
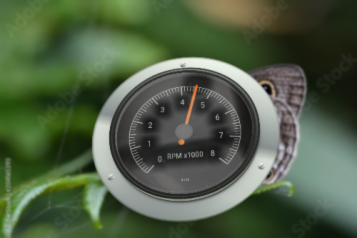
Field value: rpm 4500
